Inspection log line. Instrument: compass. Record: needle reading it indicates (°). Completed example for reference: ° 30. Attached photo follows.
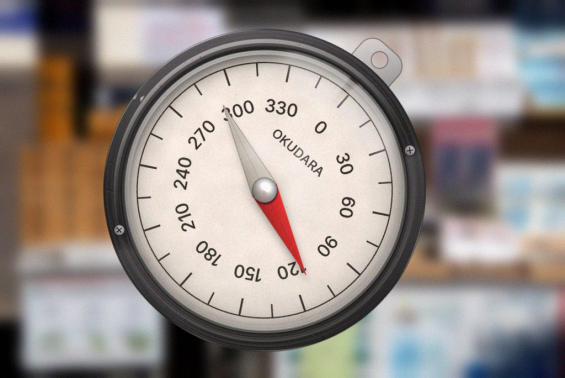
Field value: ° 112.5
